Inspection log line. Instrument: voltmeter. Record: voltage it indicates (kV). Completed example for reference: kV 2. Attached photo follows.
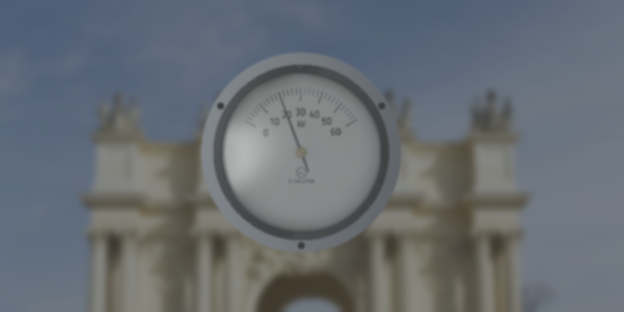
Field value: kV 20
